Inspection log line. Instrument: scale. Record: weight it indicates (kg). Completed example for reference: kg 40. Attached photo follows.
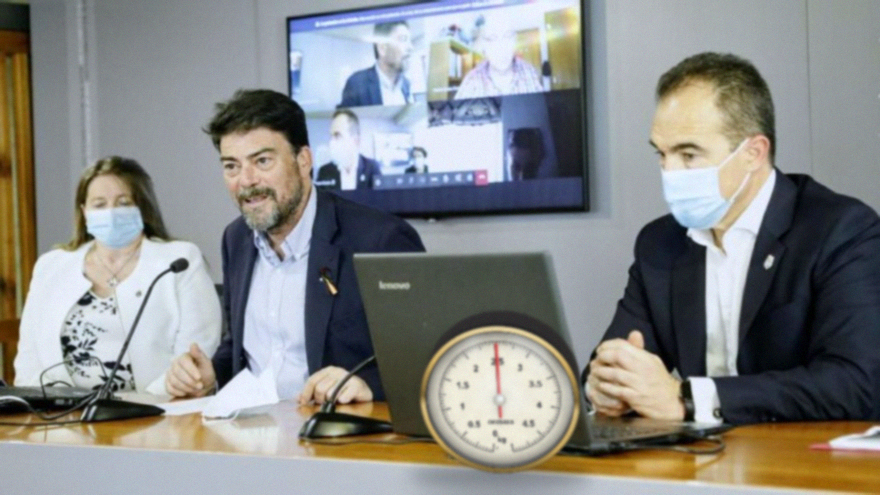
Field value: kg 2.5
